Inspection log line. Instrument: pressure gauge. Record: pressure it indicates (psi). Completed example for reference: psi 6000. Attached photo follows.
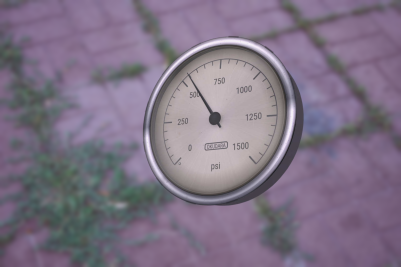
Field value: psi 550
